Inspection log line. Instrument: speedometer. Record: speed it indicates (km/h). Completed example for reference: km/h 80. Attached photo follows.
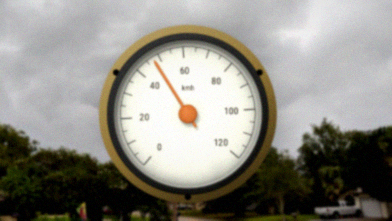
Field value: km/h 47.5
